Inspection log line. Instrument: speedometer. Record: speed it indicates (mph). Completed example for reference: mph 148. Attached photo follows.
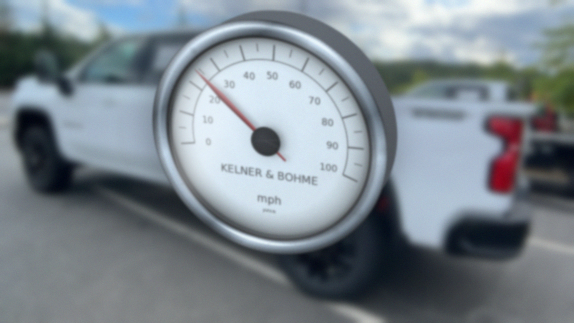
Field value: mph 25
